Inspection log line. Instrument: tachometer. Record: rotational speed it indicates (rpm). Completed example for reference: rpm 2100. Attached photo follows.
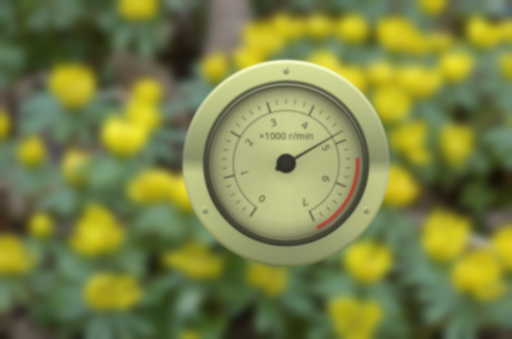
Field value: rpm 4800
